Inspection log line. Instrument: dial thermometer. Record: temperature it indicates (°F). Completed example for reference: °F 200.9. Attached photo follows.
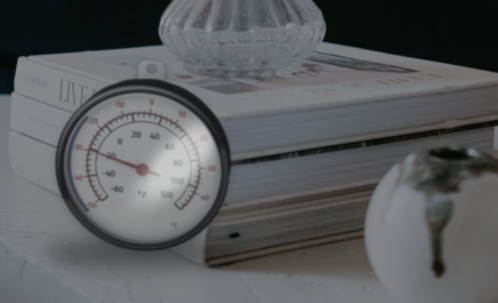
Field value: °F -20
